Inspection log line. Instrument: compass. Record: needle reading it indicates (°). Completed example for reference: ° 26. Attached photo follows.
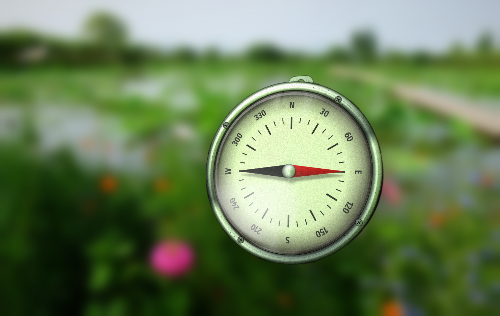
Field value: ° 90
